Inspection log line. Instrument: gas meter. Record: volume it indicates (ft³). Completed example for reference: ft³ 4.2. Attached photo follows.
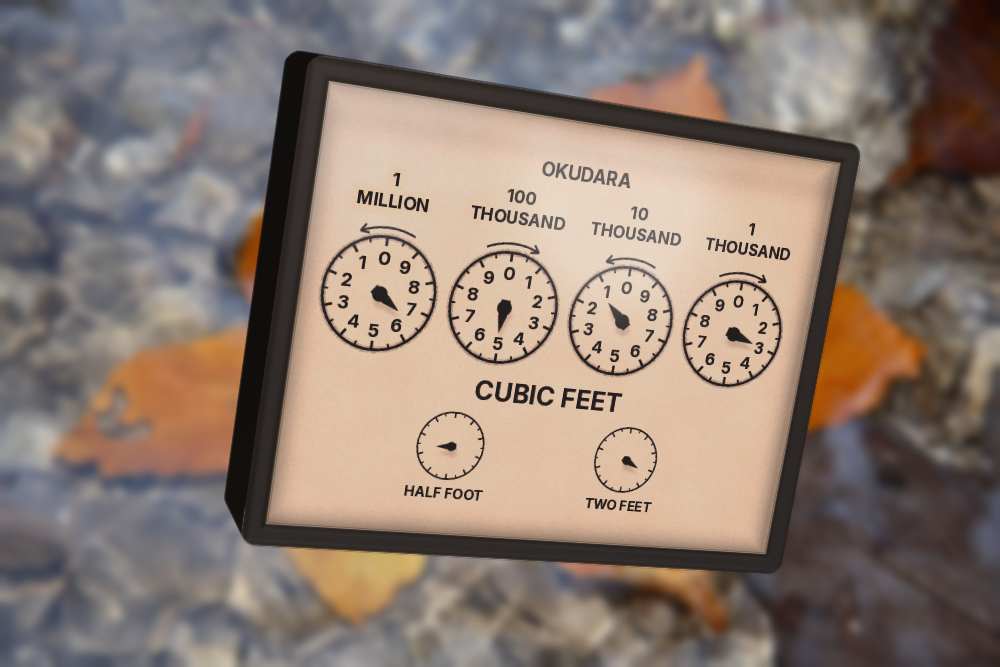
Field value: ft³ 651300
